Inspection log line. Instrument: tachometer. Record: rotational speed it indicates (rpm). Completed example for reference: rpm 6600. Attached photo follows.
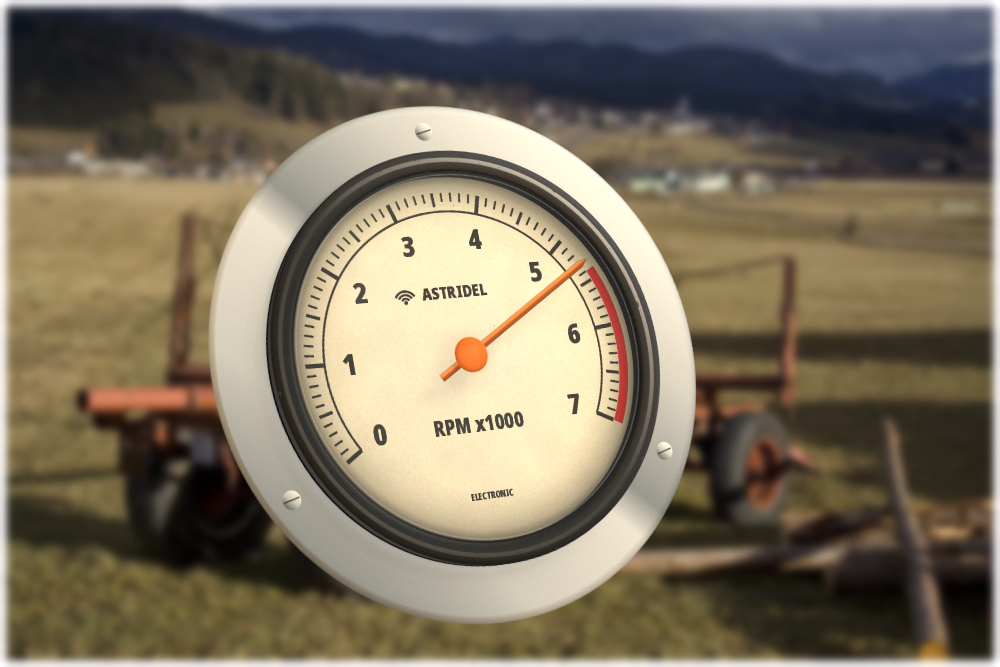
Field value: rpm 5300
